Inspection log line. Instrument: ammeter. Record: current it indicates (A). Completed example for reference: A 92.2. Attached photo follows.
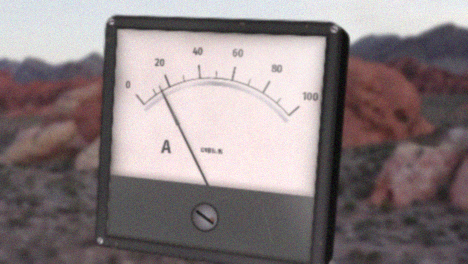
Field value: A 15
